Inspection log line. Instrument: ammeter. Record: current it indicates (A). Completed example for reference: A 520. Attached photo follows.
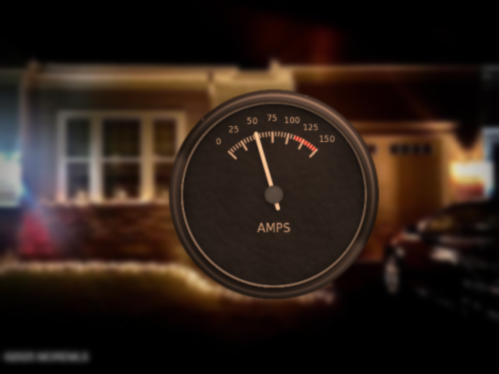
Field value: A 50
